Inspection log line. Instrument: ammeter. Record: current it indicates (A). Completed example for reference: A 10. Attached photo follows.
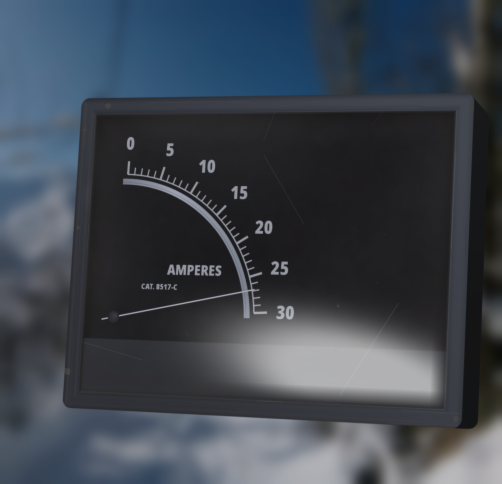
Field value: A 27
